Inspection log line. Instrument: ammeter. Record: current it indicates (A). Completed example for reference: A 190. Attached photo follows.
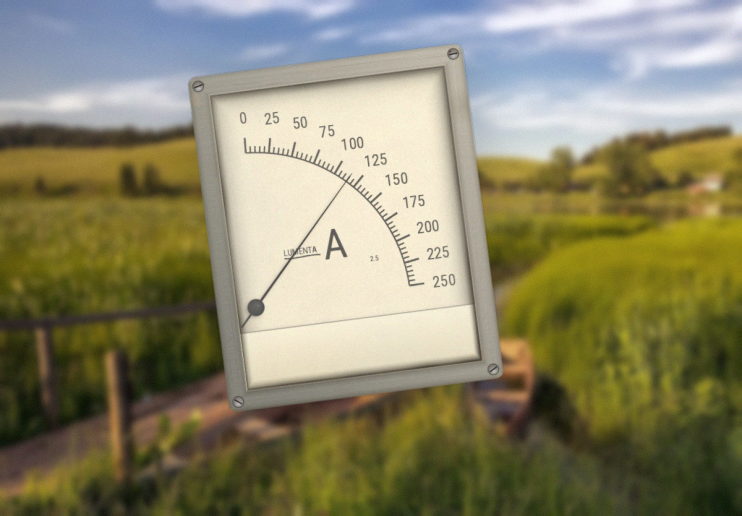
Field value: A 115
